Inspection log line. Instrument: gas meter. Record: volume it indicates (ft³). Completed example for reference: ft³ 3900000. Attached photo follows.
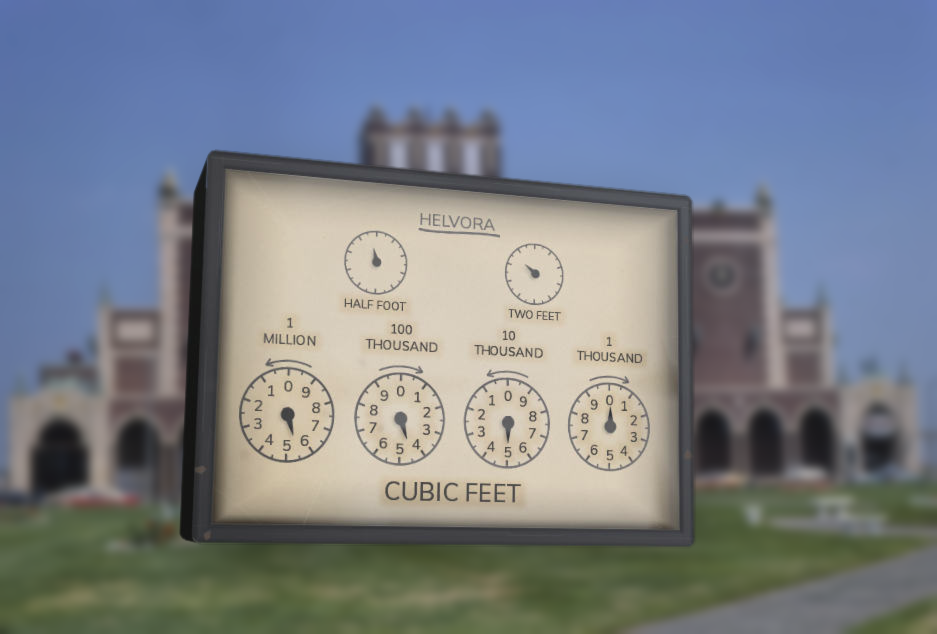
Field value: ft³ 545000
